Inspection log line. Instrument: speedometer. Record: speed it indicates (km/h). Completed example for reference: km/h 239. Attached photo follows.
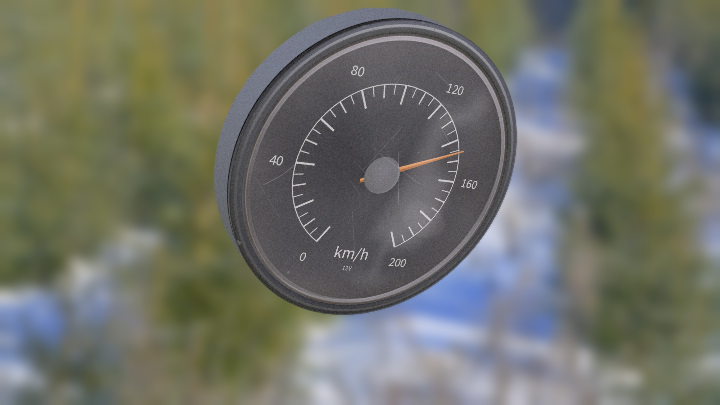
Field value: km/h 145
